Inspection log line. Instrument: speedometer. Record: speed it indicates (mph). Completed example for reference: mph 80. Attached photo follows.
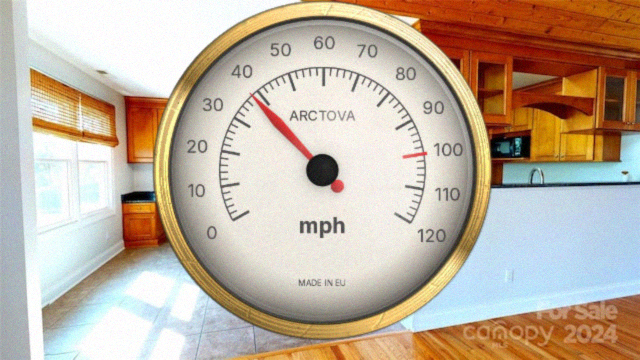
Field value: mph 38
